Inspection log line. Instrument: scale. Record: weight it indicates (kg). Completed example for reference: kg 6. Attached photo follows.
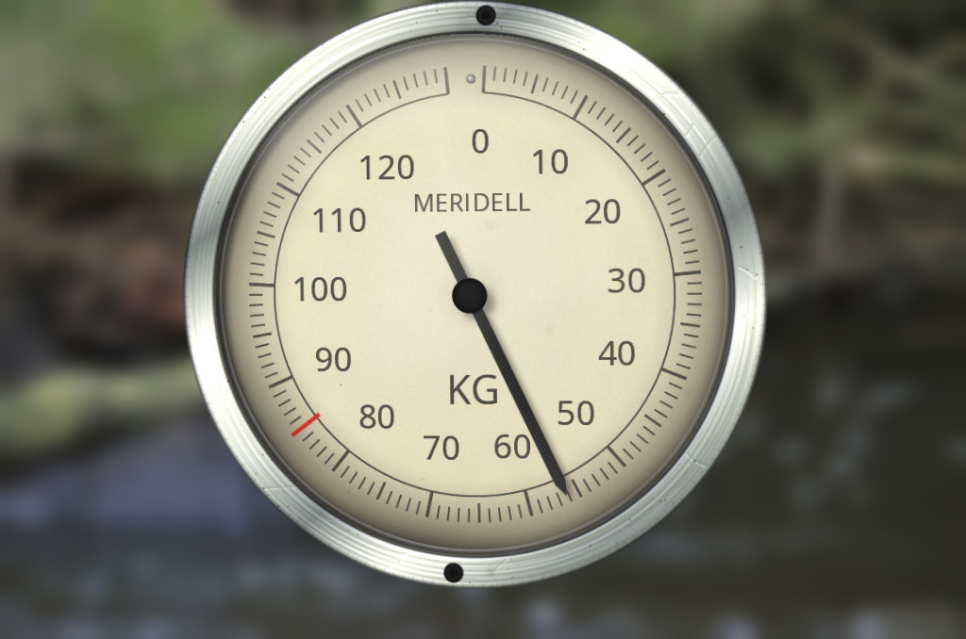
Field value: kg 56
